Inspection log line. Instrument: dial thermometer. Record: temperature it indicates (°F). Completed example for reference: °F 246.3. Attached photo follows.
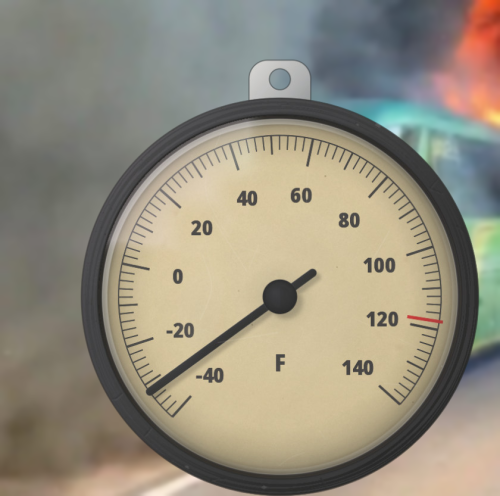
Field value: °F -32
